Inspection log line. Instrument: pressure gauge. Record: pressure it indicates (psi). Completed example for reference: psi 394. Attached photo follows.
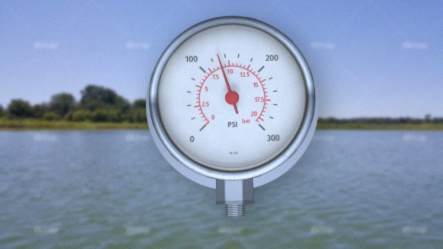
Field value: psi 130
